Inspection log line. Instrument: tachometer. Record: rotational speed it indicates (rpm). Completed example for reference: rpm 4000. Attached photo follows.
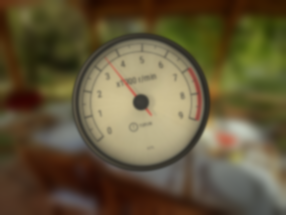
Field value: rpm 3500
